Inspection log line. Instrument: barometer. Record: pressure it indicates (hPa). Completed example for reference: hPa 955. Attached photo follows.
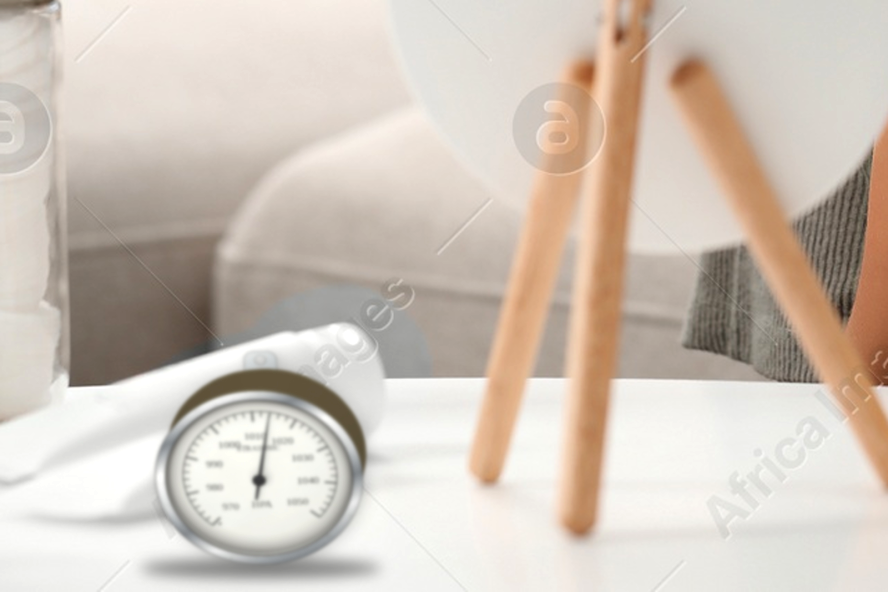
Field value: hPa 1014
